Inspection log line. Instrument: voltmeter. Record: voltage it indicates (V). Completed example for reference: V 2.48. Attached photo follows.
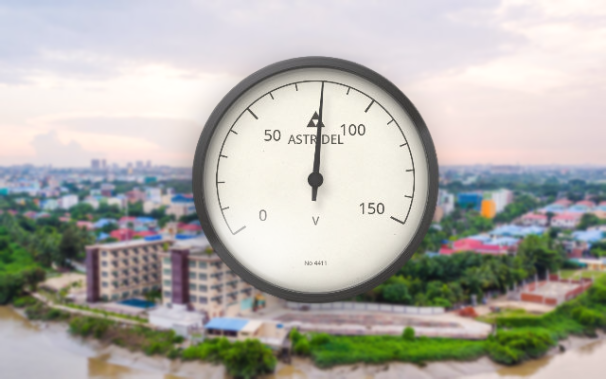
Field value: V 80
